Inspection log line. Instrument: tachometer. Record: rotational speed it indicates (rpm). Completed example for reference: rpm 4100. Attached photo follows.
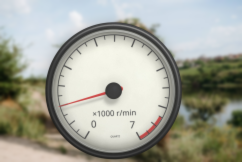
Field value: rpm 1000
